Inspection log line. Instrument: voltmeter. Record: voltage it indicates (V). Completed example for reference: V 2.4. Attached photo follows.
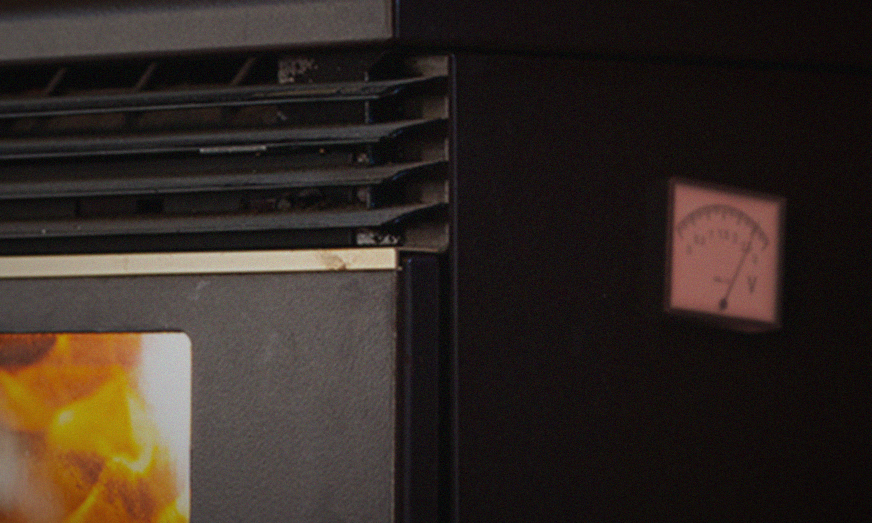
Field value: V 2.5
